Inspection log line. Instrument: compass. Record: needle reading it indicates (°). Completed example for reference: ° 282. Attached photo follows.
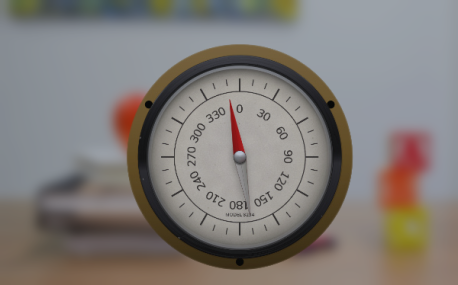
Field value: ° 350
